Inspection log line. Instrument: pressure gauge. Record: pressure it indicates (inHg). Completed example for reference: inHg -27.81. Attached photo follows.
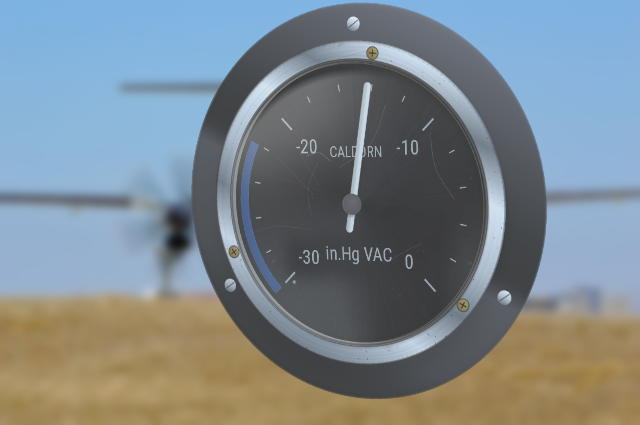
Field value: inHg -14
